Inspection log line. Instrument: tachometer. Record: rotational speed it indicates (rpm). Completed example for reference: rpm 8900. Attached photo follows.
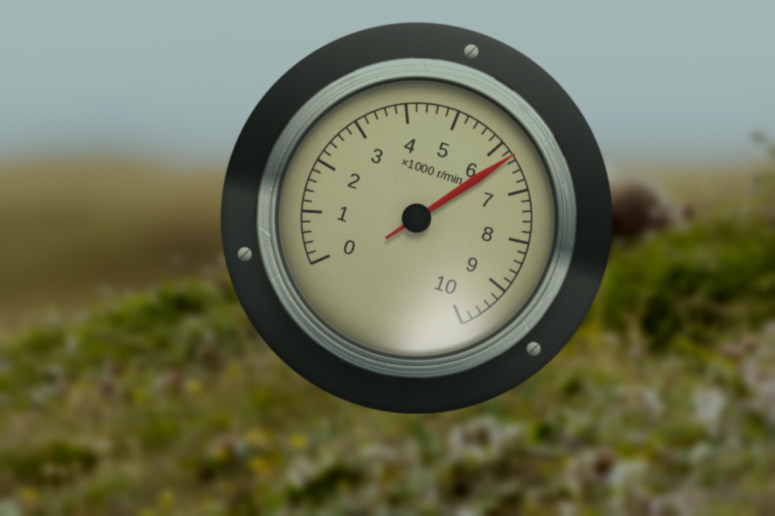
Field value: rpm 6300
